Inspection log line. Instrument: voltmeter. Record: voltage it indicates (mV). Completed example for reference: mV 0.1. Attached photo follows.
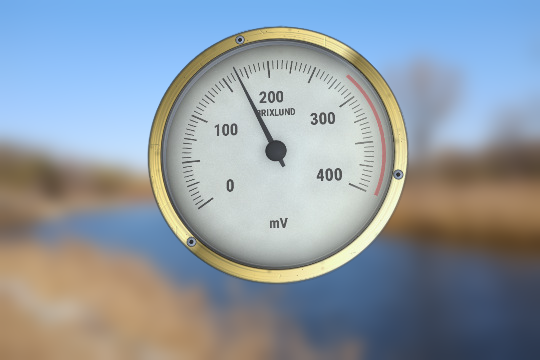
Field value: mV 165
